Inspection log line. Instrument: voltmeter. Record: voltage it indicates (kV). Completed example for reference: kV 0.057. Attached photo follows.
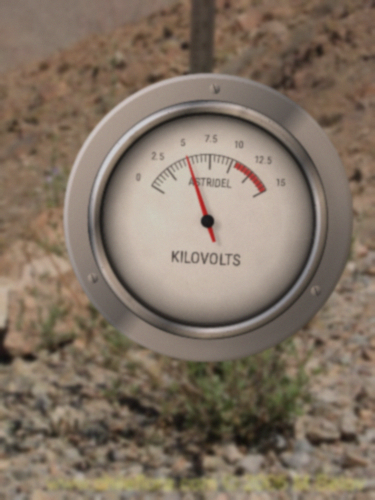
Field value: kV 5
